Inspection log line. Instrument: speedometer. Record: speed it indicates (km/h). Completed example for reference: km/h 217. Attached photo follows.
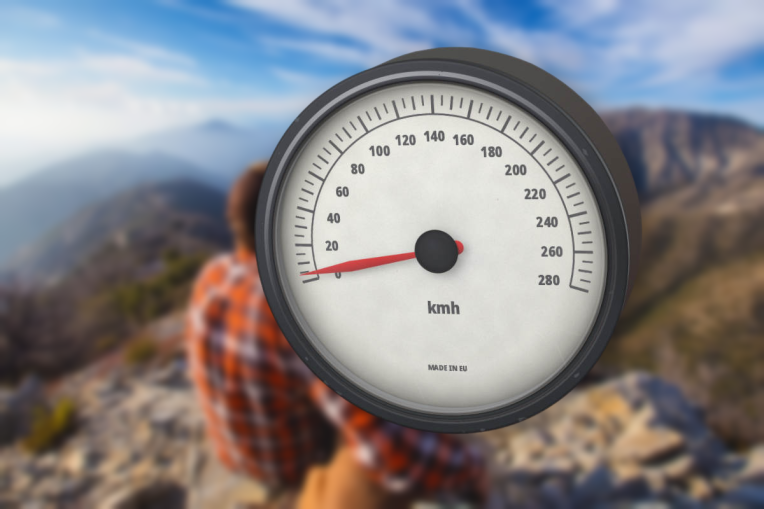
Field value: km/h 5
